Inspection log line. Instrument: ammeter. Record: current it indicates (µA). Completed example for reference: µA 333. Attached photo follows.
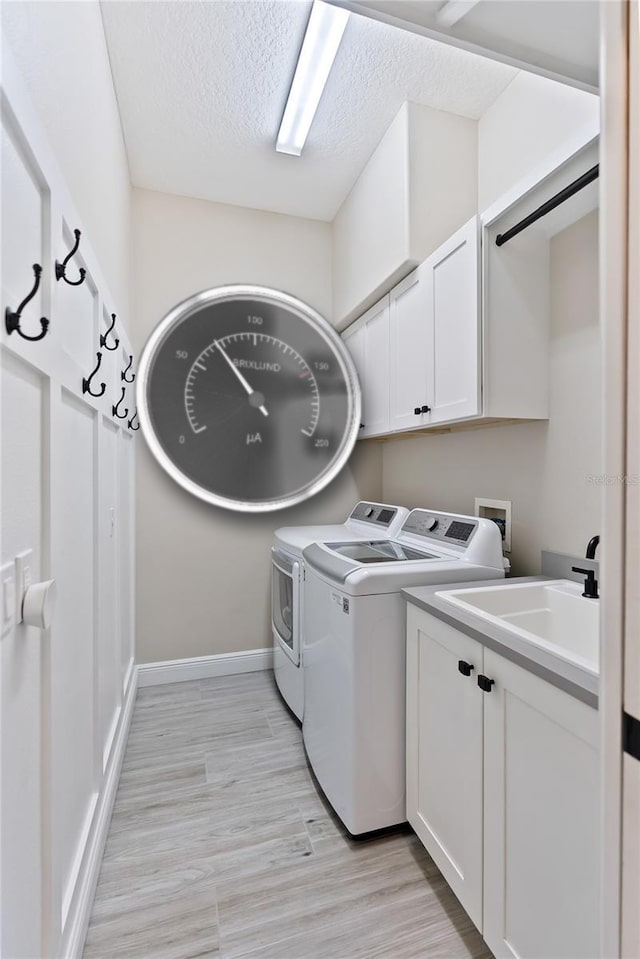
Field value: µA 70
